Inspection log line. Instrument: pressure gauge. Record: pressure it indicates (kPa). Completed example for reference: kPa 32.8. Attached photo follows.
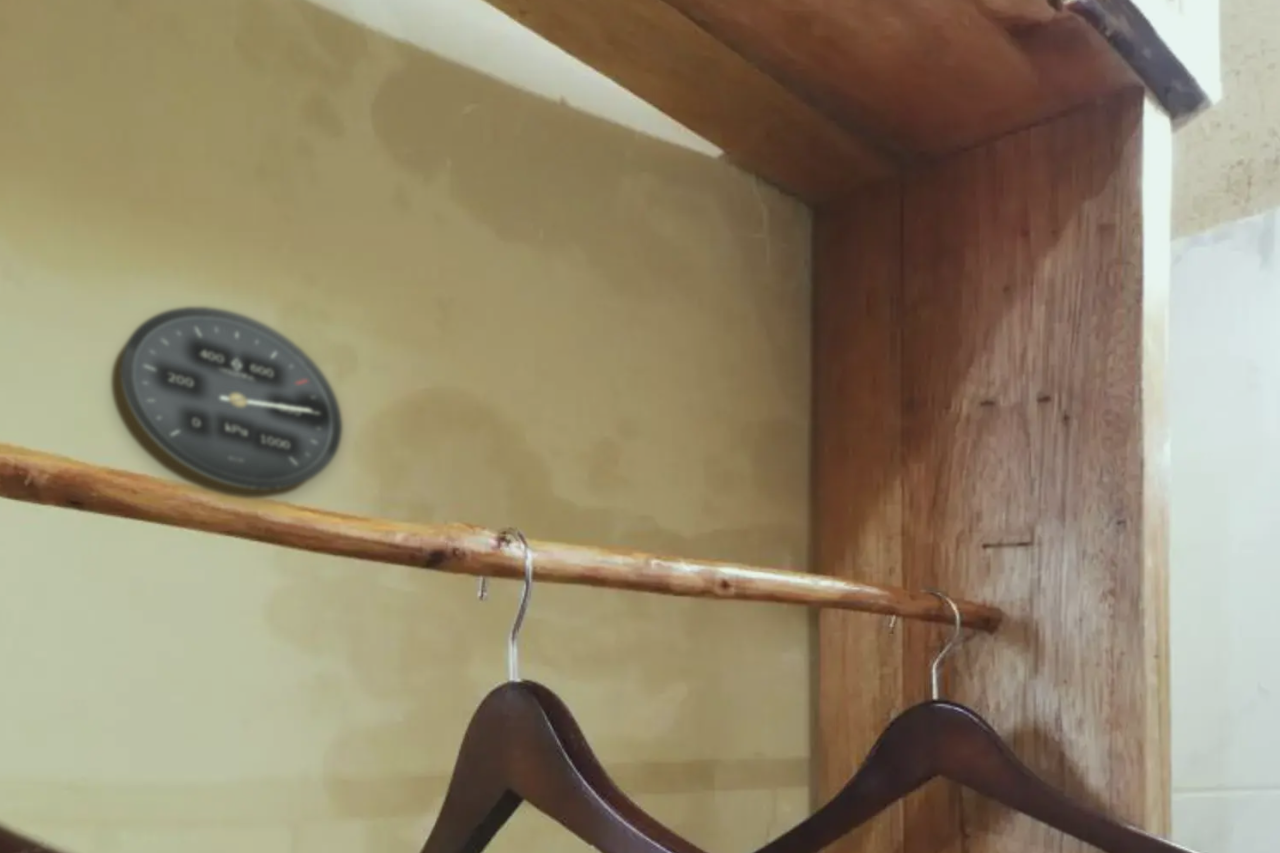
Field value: kPa 800
